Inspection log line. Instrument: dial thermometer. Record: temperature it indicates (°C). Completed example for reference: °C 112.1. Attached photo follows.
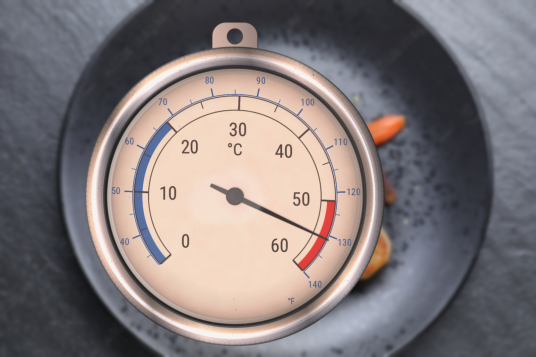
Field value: °C 55
